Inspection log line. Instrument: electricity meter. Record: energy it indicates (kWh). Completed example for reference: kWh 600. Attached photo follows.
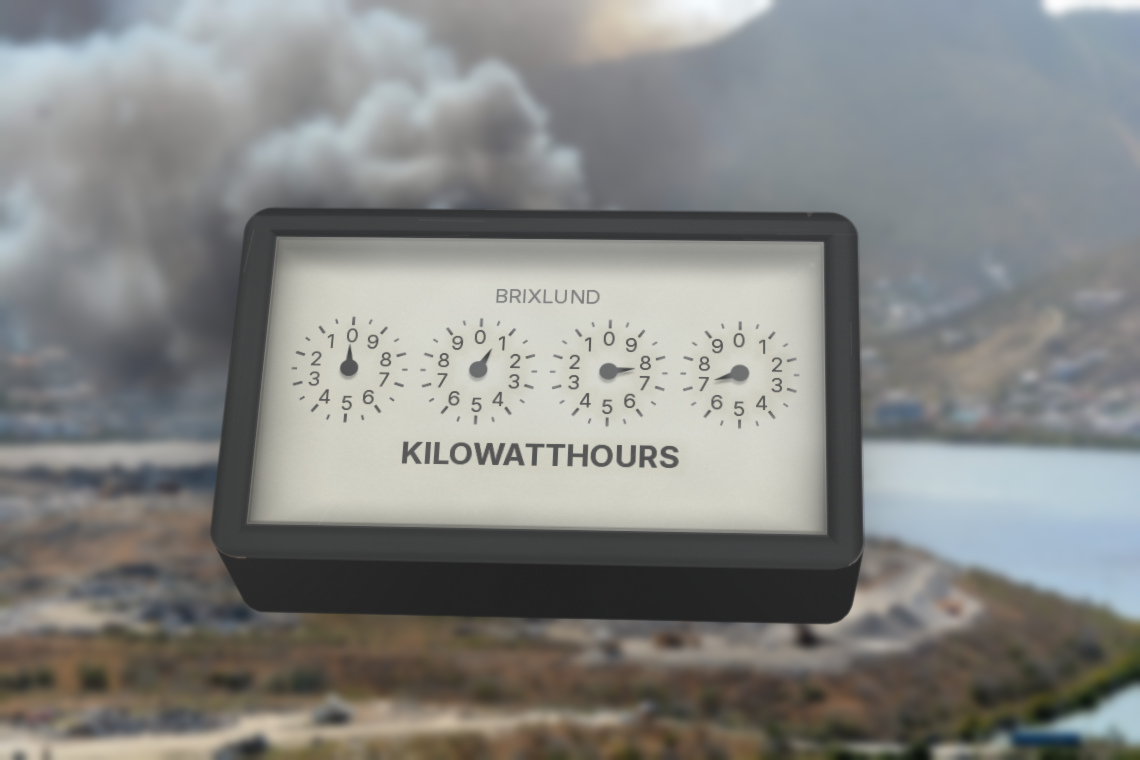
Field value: kWh 77
